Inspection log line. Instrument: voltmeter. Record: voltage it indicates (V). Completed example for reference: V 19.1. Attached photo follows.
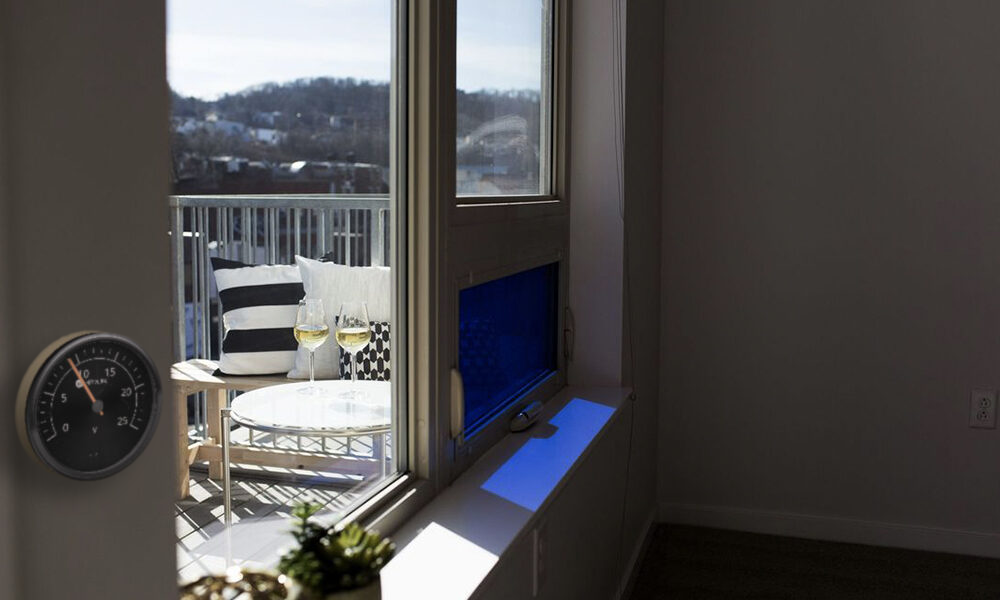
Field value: V 9
